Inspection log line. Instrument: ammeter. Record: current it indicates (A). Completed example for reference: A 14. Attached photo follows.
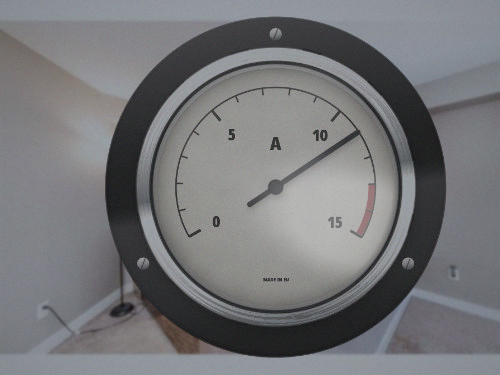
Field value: A 11
